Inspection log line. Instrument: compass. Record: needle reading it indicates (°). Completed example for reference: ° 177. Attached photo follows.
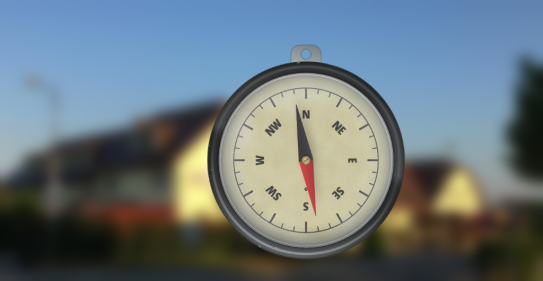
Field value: ° 170
